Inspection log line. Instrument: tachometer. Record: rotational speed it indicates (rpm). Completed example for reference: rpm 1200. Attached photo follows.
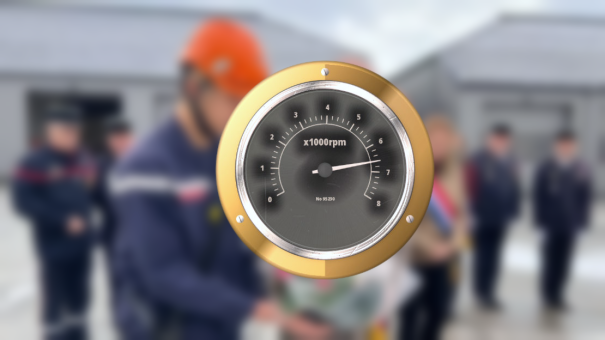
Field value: rpm 6600
